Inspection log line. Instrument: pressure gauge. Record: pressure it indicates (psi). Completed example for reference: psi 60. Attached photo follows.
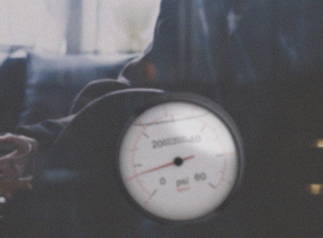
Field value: psi 7.5
